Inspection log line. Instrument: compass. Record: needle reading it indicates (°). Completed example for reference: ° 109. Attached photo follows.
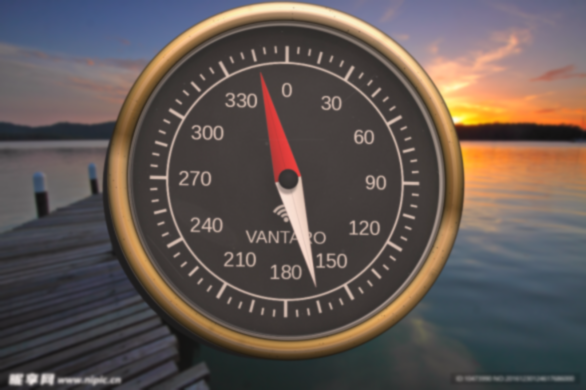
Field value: ° 345
